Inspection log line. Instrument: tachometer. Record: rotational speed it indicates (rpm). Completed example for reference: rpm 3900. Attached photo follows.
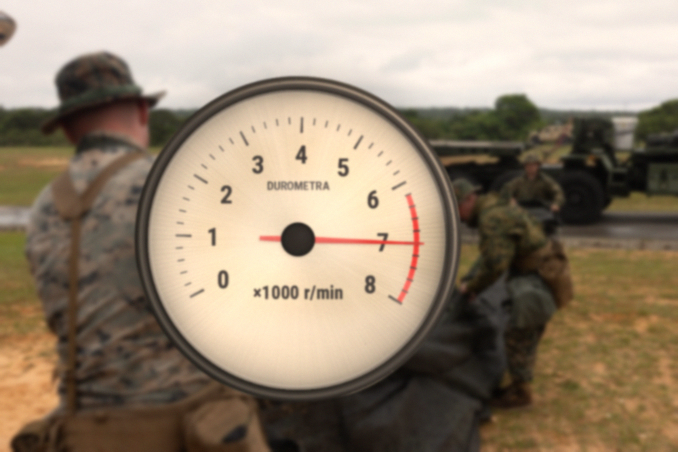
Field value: rpm 7000
